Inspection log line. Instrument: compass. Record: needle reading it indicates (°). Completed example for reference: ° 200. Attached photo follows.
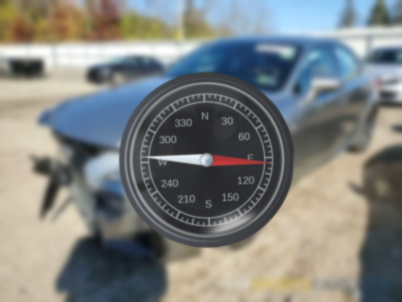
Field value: ° 95
